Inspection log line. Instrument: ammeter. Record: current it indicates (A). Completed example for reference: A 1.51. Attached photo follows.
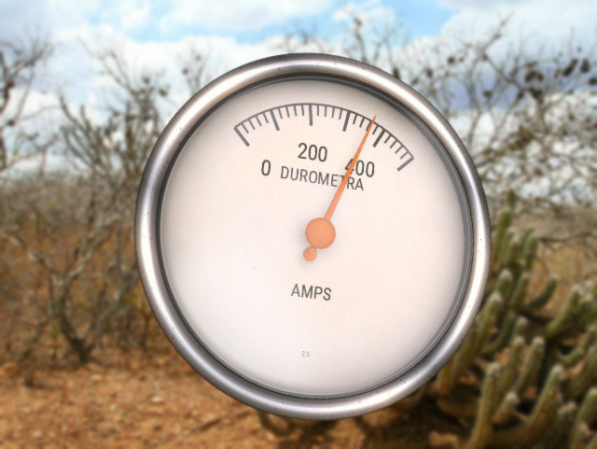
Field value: A 360
